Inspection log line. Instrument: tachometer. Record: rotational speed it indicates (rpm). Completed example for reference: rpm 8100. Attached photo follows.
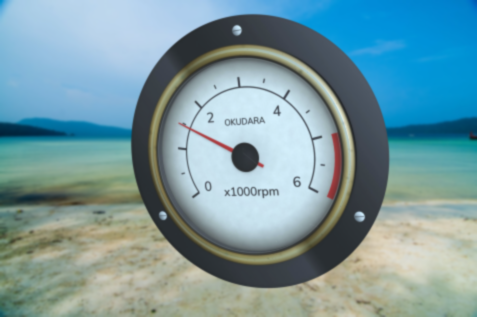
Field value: rpm 1500
